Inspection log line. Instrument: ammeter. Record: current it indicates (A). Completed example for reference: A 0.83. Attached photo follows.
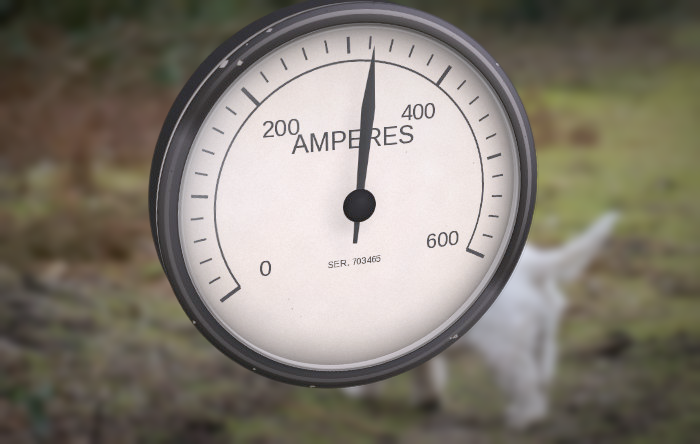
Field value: A 320
